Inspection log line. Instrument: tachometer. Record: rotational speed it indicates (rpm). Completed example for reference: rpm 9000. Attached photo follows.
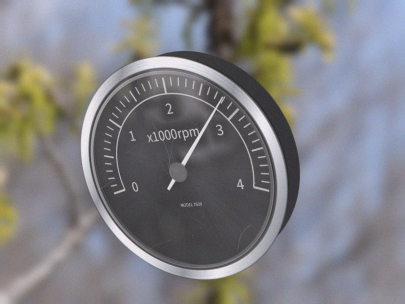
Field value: rpm 2800
